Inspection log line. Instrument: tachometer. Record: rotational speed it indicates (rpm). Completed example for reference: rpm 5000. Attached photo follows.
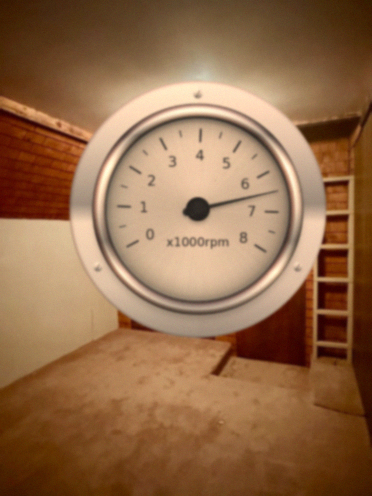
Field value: rpm 6500
